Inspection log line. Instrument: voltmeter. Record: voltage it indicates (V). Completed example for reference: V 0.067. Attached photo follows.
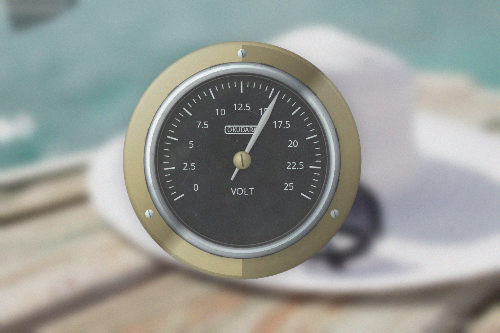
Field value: V 15.5
